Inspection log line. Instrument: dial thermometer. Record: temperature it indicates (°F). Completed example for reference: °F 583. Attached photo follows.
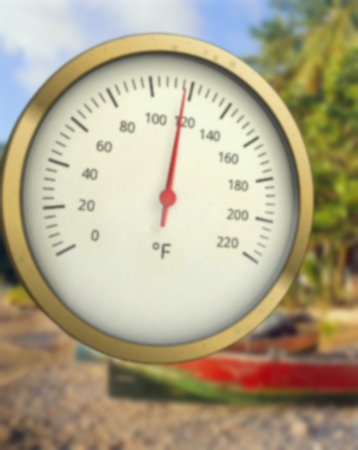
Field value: °F 116
